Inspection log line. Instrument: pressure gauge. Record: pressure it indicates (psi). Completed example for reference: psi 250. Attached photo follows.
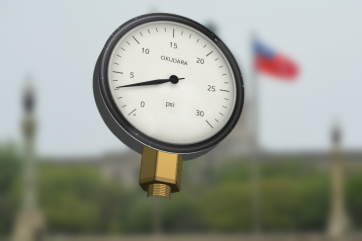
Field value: psi 3
